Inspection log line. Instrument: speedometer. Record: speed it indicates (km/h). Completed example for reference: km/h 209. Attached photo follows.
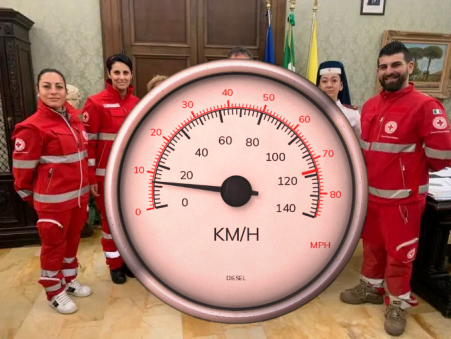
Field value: km/h 12
